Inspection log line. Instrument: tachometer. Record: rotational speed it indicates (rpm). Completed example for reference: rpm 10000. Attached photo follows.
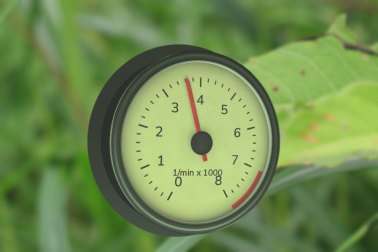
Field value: rpm 3600
